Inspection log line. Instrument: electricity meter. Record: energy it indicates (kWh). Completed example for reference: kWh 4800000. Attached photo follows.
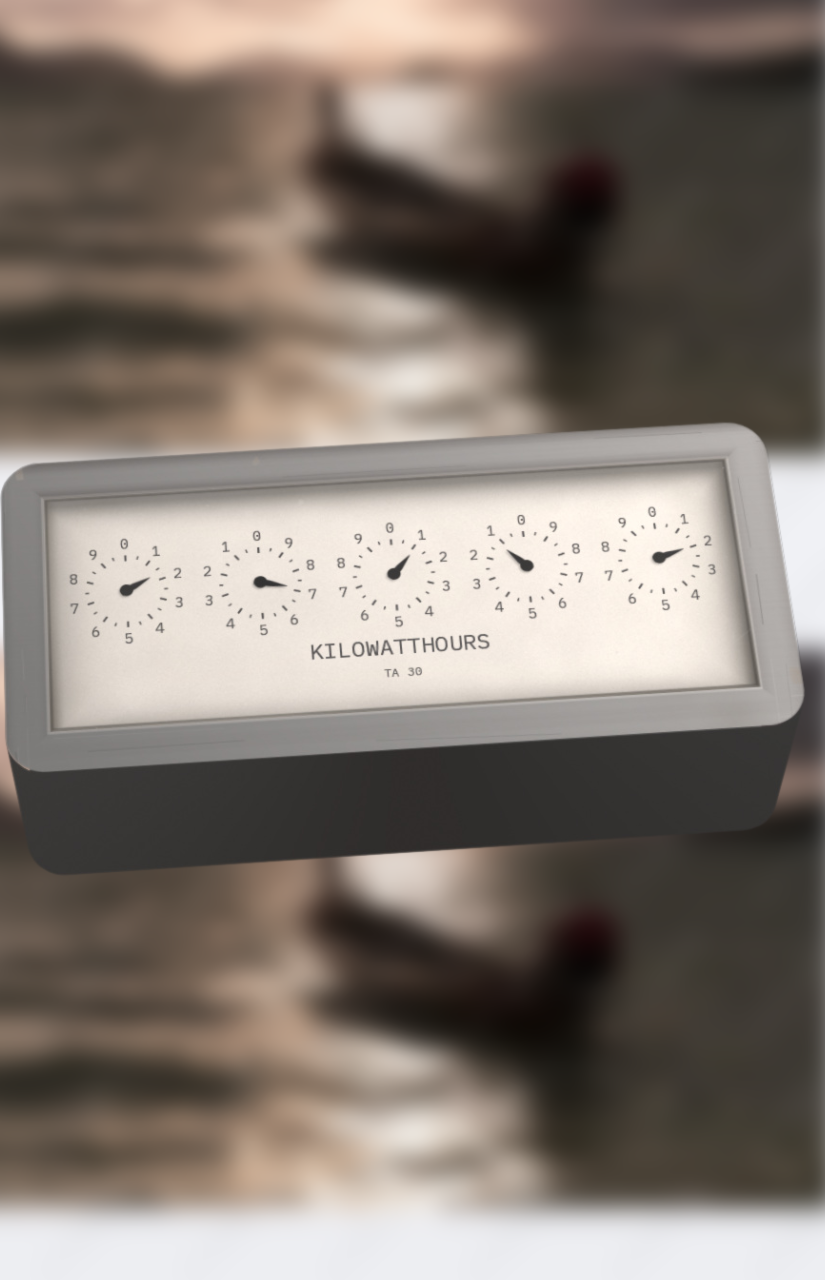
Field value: kWh 17112
